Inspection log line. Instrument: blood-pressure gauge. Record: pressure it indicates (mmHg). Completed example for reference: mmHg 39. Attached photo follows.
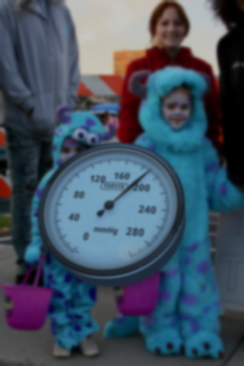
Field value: mmHg 190
